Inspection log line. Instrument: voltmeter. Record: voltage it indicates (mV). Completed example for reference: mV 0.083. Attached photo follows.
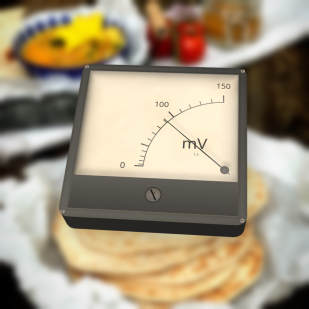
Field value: mV 90
